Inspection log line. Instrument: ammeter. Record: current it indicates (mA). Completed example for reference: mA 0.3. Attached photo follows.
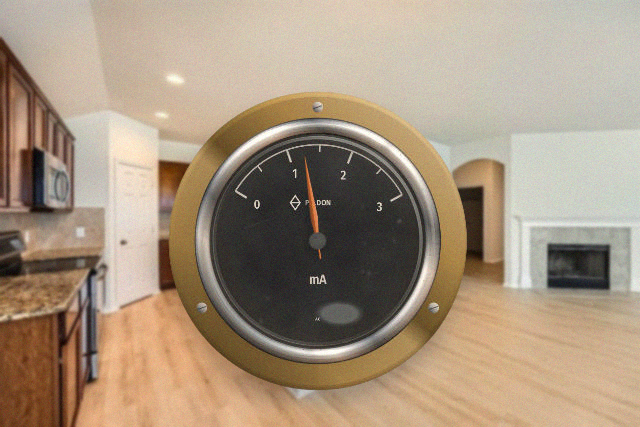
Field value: mA 1.25
